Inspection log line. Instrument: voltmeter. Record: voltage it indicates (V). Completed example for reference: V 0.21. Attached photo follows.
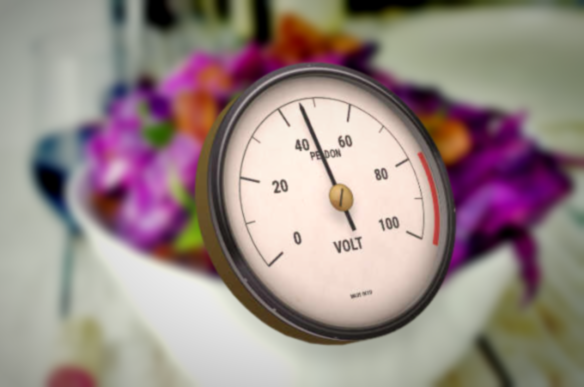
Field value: V 45
